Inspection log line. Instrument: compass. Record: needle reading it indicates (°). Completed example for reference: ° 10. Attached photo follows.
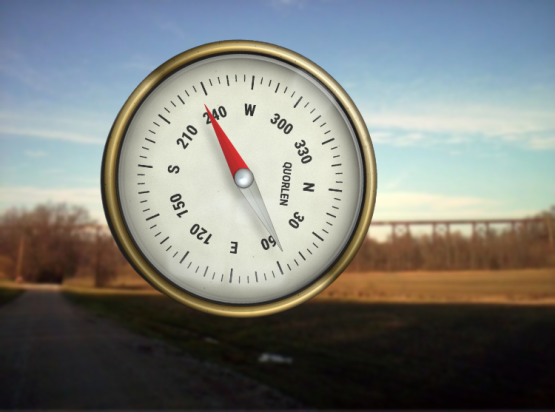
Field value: ° 235
